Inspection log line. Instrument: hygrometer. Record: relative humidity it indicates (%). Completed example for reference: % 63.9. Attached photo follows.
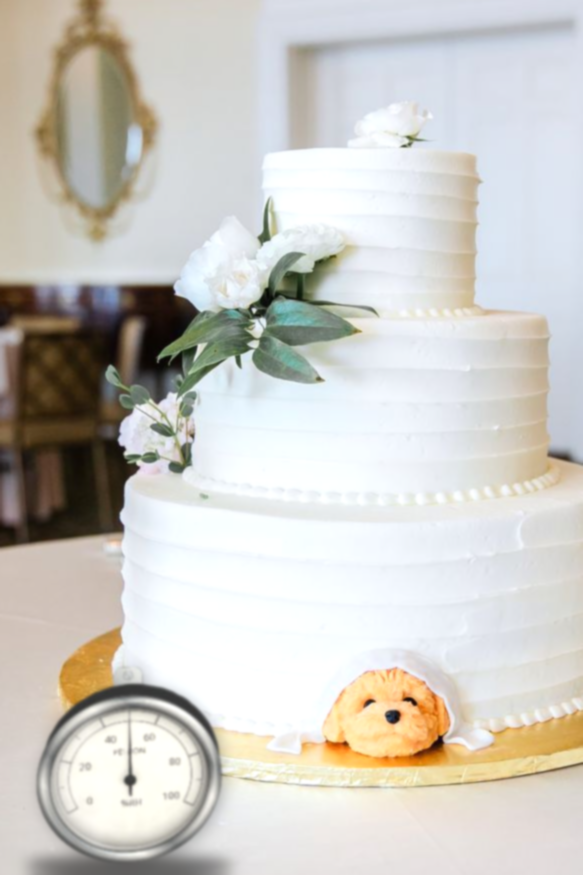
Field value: % 50
